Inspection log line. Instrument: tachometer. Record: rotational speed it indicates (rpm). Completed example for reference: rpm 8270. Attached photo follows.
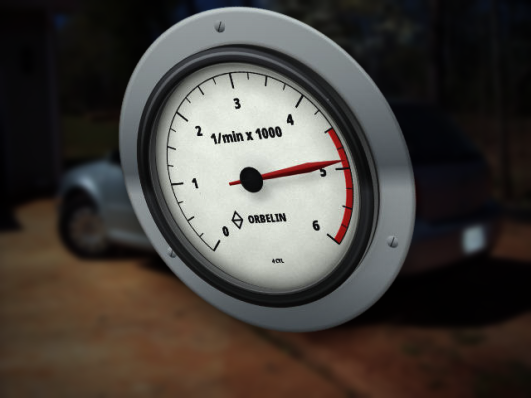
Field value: rpm 4875
